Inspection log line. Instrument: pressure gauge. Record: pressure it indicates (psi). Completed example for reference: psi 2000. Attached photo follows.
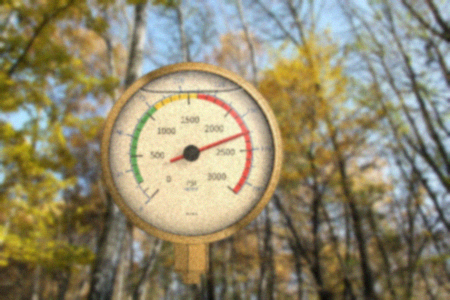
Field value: psi 2300
